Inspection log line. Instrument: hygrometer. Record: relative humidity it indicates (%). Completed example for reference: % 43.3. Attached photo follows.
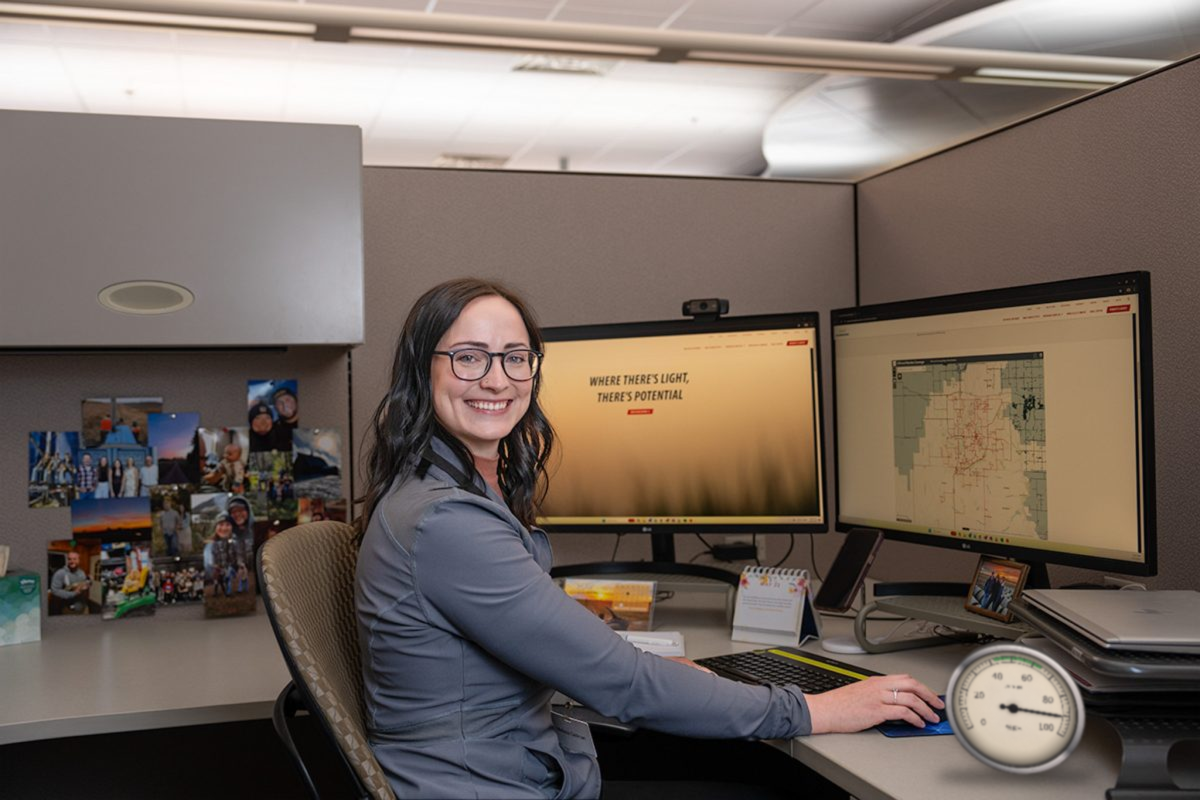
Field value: % 90
